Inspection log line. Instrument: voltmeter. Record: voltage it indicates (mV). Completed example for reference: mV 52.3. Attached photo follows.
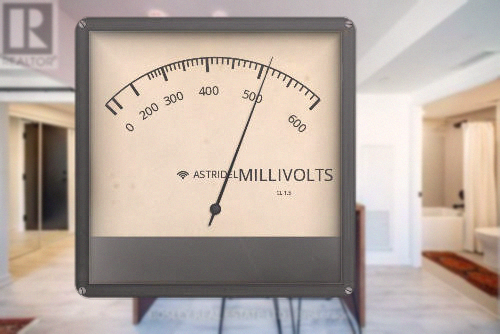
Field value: mV 510
